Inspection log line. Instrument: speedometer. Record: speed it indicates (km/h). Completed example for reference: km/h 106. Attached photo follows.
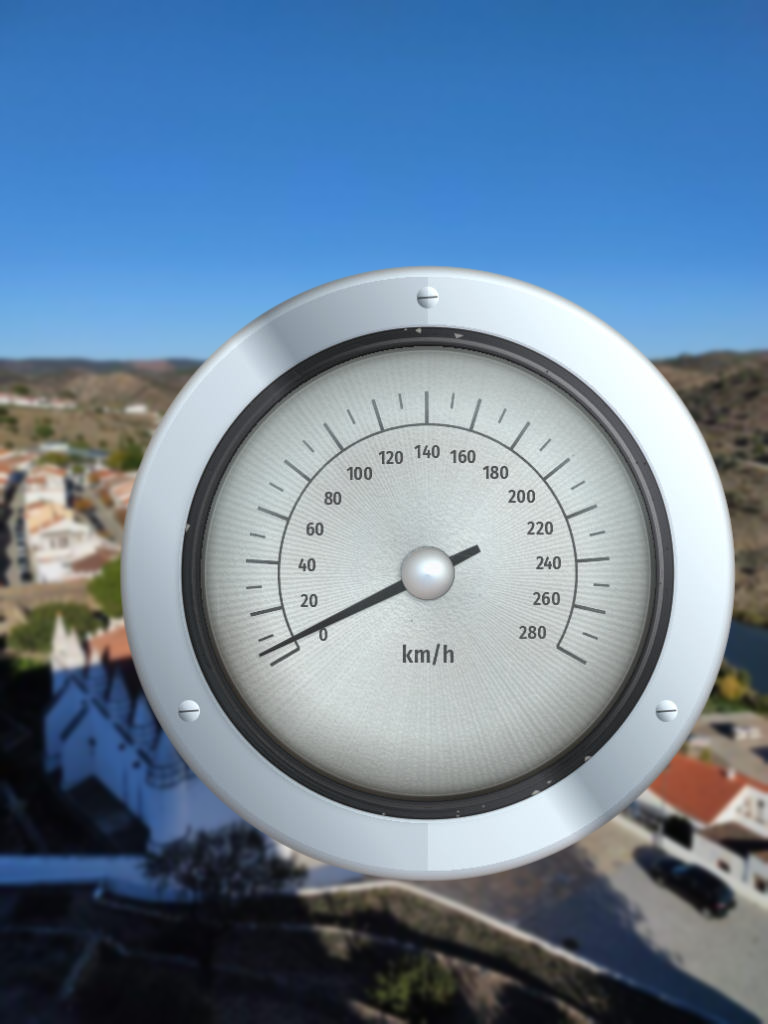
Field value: km/h 5
